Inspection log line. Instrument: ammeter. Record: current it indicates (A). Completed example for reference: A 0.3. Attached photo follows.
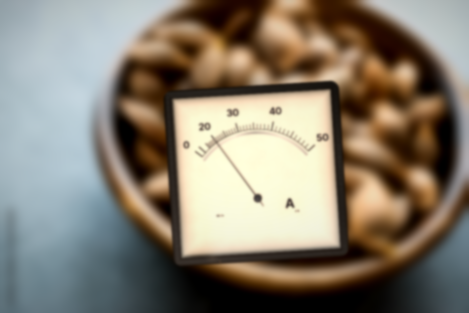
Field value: A 20
